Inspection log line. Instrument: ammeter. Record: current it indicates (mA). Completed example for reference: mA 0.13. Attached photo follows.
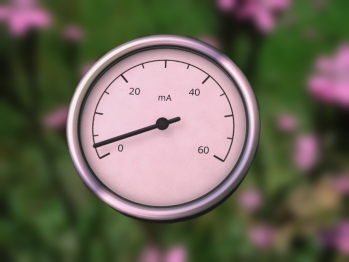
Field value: mA 2.5
